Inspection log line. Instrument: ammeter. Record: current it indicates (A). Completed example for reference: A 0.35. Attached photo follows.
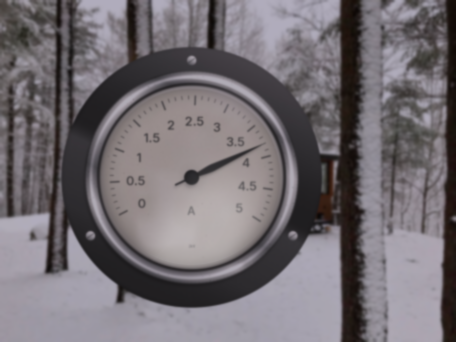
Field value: A 3.8
